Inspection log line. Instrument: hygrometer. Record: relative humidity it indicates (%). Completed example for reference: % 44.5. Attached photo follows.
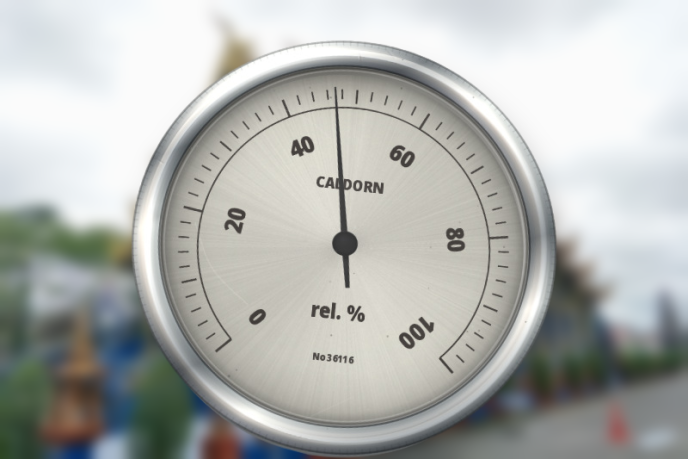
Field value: % 47
